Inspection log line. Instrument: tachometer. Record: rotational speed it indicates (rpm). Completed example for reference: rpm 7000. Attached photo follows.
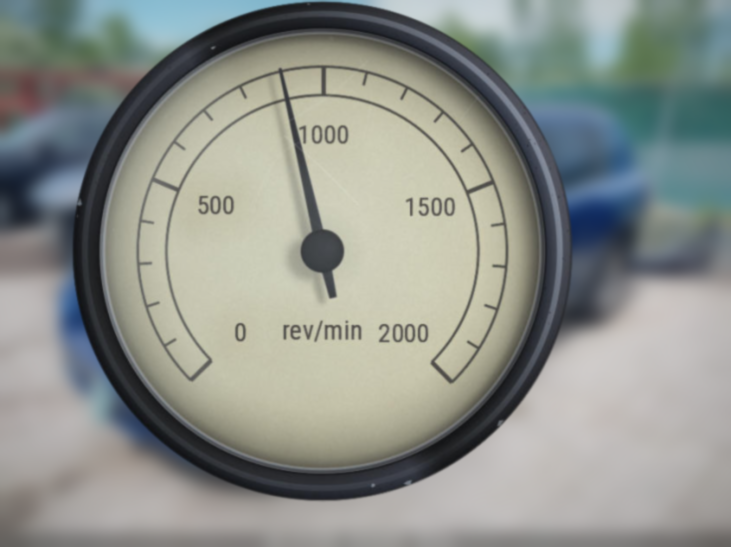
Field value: rpm 900
